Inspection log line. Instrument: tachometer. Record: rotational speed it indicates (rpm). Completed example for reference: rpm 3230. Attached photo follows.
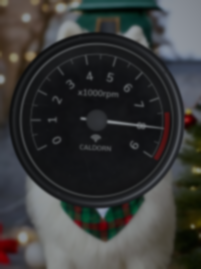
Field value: rpm 8000
